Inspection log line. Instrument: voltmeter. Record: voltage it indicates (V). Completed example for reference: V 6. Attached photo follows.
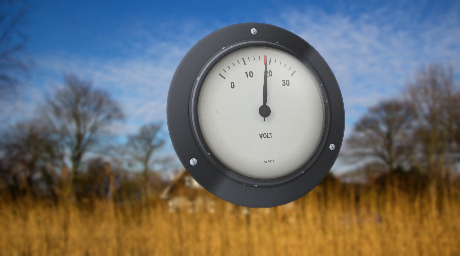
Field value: V 18
